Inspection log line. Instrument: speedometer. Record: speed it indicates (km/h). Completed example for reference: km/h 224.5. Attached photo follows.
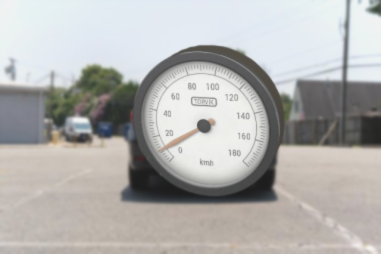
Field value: km/h 10
